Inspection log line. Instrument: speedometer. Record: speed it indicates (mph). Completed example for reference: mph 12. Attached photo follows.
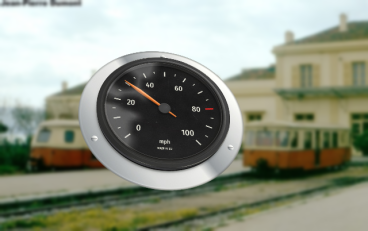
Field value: mph 30
